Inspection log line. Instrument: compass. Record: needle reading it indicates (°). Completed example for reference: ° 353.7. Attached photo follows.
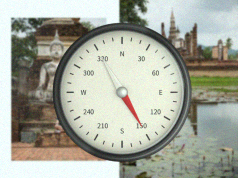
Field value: ° 150
